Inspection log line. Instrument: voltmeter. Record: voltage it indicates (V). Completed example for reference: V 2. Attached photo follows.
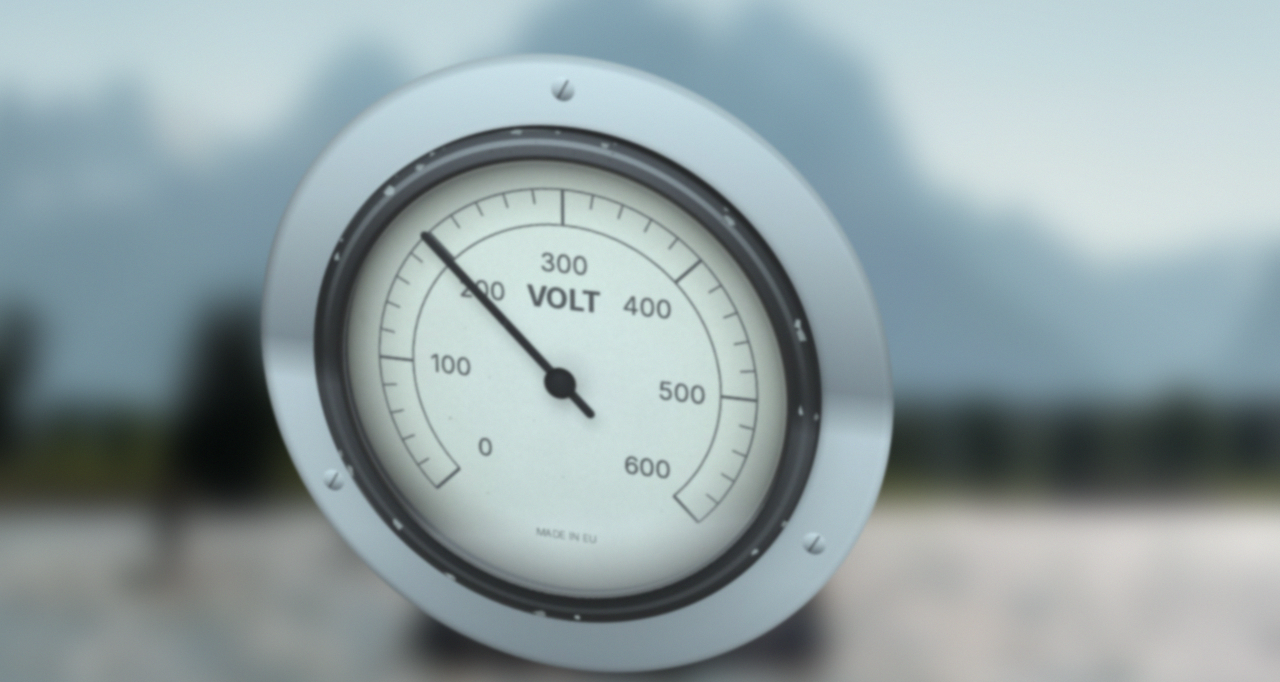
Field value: V 200
